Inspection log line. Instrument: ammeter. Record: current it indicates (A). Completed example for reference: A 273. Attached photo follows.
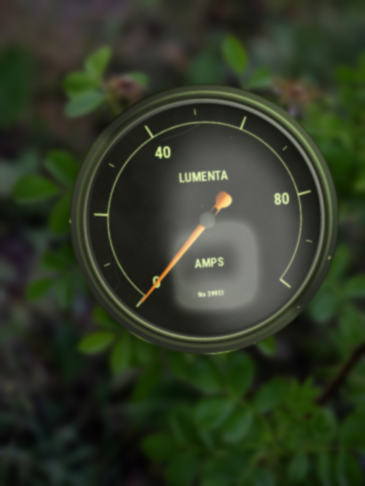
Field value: A 0
